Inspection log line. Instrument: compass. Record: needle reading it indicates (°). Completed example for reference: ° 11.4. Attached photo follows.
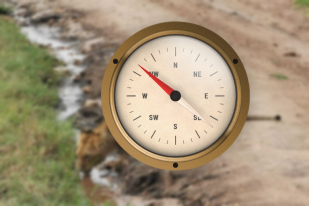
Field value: ° 310
